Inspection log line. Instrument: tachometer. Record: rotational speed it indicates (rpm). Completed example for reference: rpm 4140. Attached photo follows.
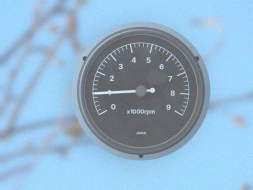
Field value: rpm 1000
